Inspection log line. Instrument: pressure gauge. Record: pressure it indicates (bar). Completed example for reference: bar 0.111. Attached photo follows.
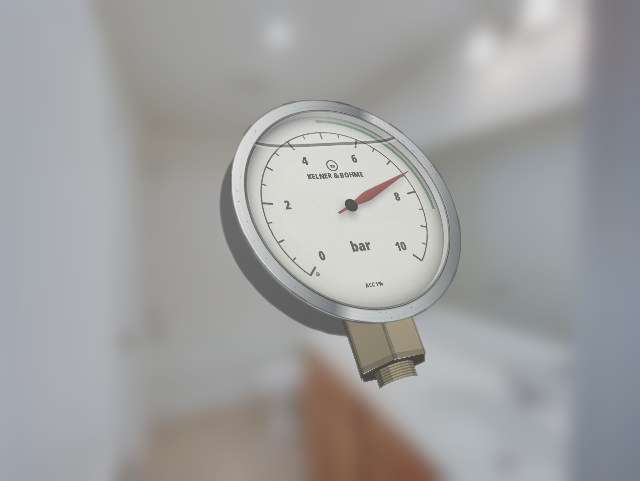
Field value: bar 7.5
